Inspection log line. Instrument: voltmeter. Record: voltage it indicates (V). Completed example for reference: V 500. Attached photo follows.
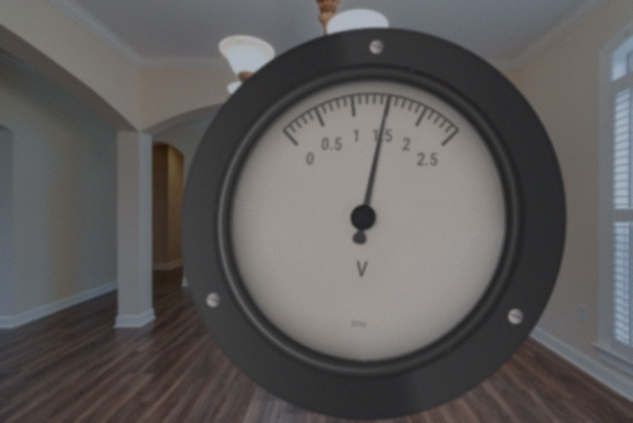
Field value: V 1.5
